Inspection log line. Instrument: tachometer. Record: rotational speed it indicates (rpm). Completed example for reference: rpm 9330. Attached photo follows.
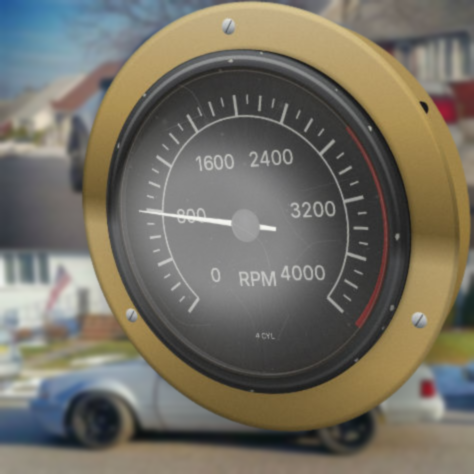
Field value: rpm 800
